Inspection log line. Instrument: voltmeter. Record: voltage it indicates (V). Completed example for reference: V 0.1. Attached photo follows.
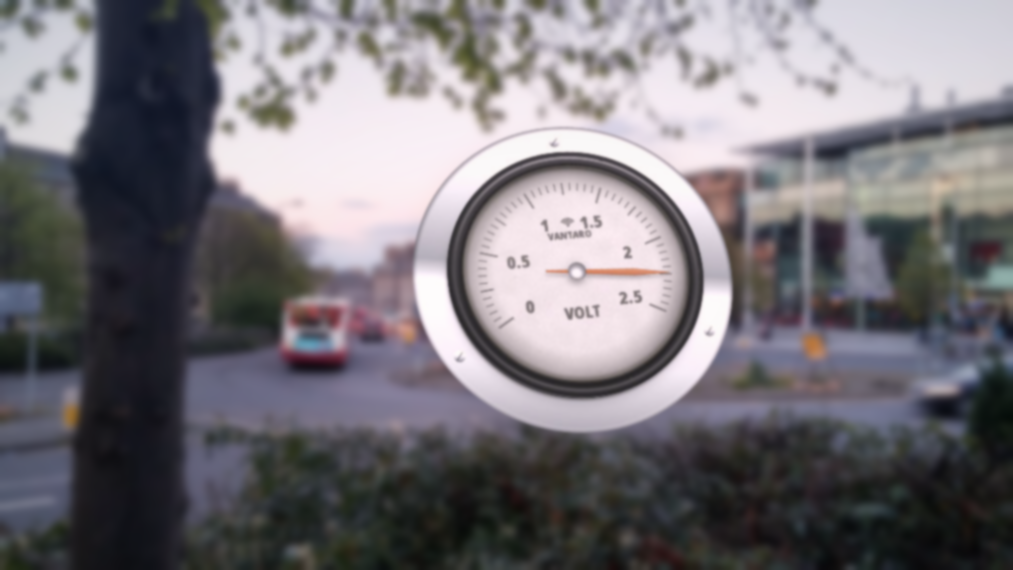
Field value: V 2.25
